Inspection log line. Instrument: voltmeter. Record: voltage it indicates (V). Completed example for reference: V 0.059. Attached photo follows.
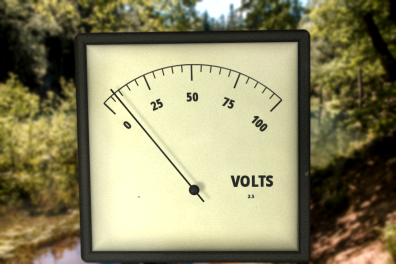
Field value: V 7.5
